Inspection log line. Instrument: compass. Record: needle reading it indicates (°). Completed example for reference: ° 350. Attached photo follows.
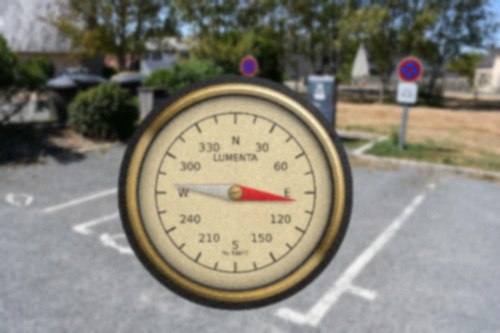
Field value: ° 97.5
